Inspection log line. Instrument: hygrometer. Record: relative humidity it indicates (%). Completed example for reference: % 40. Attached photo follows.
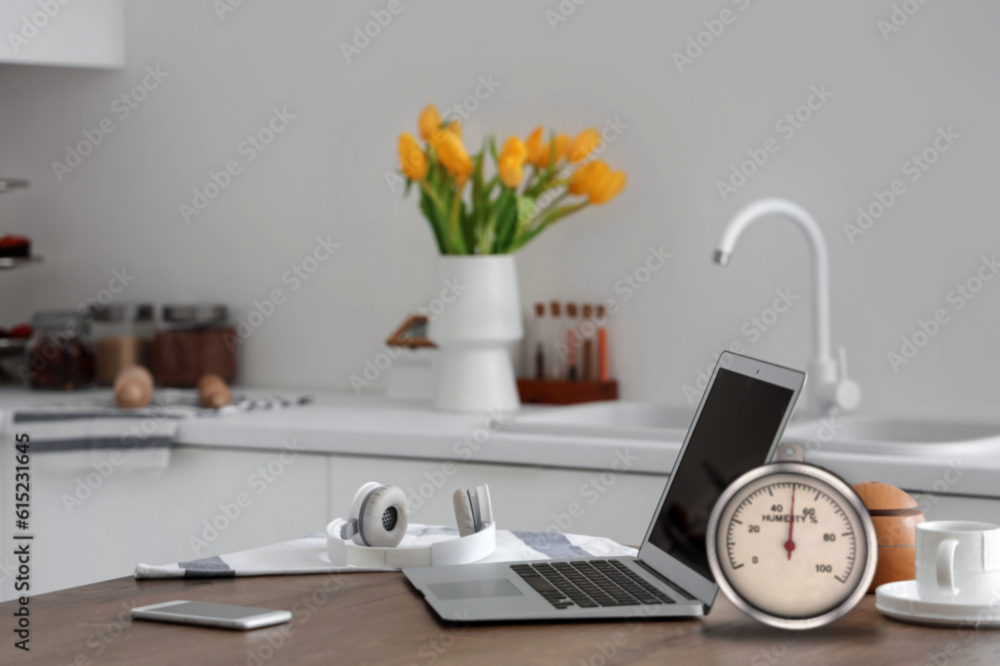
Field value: % 50
